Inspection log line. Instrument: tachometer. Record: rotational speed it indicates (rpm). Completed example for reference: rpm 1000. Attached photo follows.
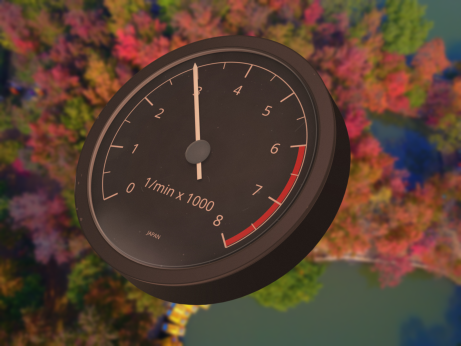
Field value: rpm 3000
